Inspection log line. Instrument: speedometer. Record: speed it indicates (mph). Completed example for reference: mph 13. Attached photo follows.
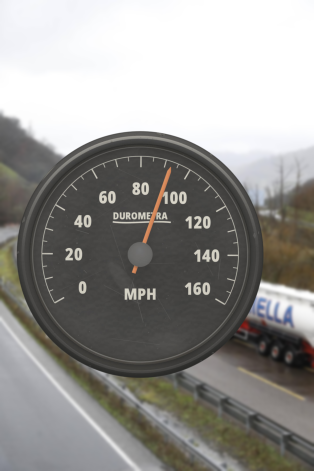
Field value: mph 92.5
